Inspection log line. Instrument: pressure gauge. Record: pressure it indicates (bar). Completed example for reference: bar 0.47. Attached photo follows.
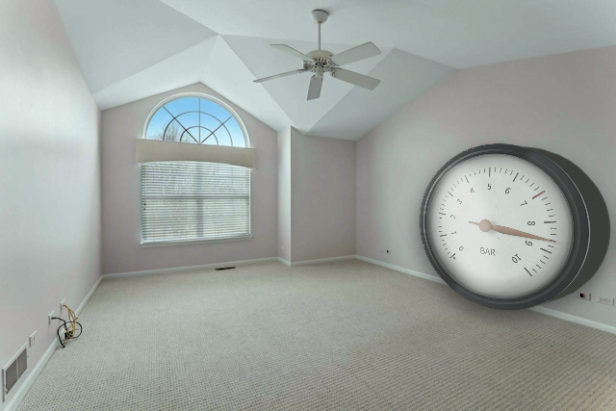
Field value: bar 8.6
